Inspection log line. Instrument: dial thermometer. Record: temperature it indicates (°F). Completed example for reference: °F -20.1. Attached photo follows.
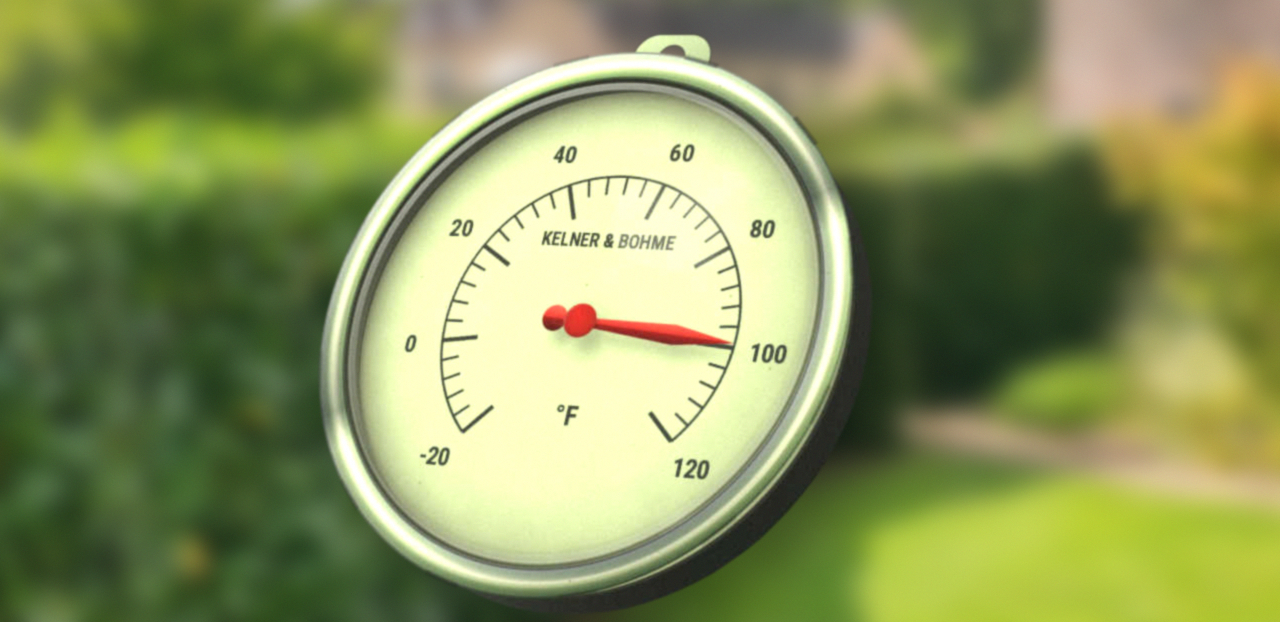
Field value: °F 100
